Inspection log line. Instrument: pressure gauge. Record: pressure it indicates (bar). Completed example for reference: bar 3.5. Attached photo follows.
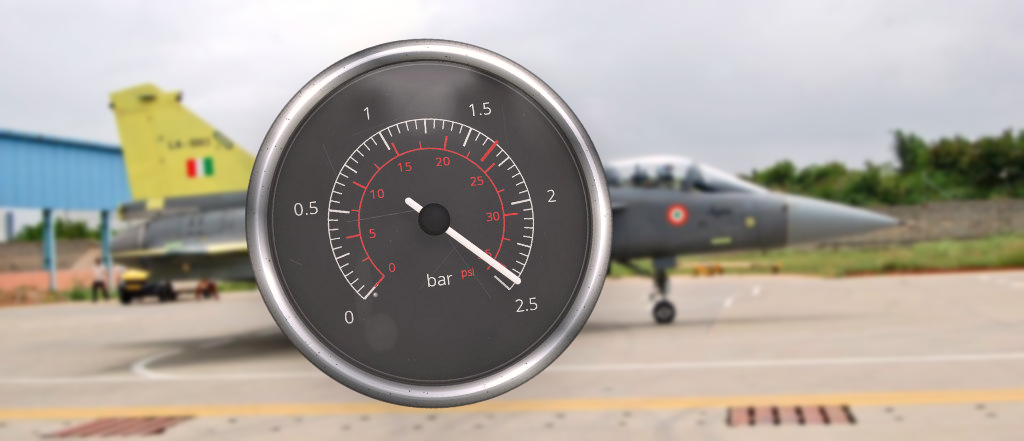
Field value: bar 2.45
